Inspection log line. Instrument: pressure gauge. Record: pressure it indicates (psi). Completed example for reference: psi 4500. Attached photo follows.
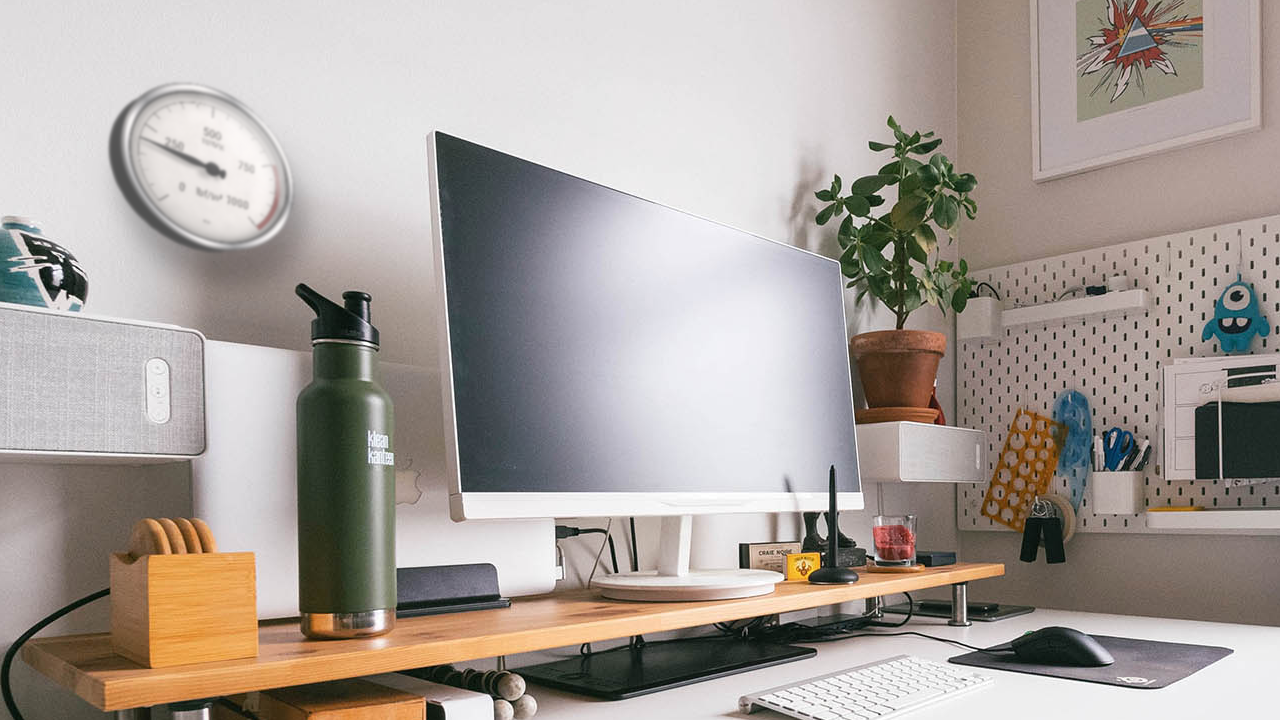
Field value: psi 200
